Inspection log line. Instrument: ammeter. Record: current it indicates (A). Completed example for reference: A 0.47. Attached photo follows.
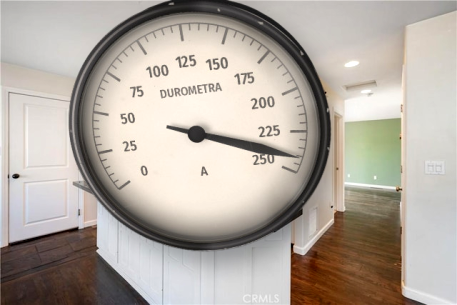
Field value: A 240
